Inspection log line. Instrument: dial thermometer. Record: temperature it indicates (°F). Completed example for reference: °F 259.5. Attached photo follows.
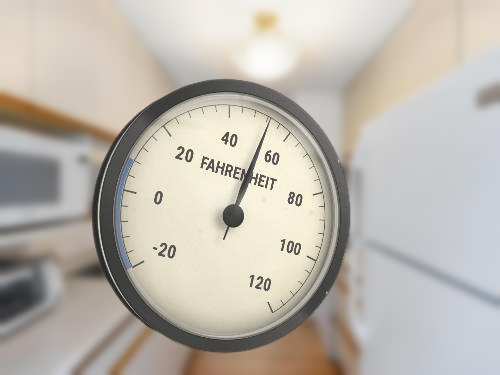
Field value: °F 52
